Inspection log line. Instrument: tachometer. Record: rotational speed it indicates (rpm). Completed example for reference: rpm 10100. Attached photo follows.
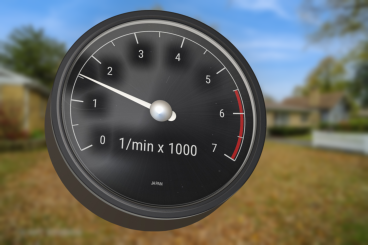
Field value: rpm 1500
